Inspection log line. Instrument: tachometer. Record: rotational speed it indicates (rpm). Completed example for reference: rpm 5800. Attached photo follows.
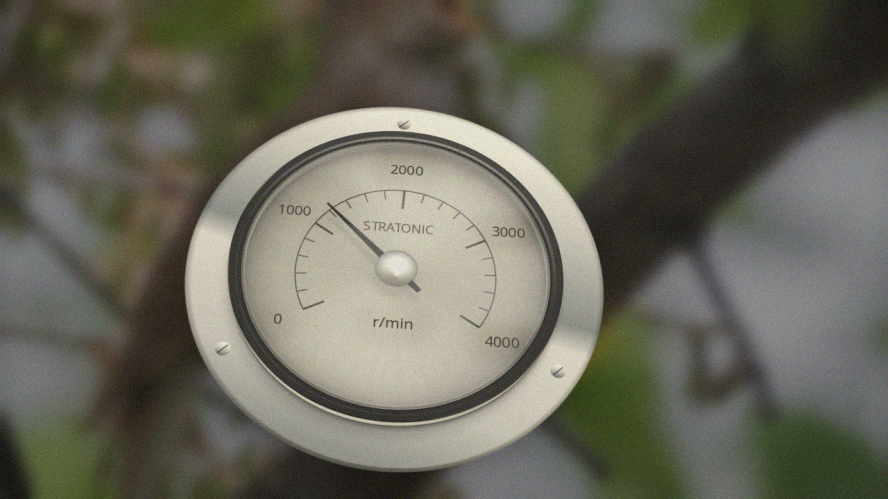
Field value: rpm 1200
